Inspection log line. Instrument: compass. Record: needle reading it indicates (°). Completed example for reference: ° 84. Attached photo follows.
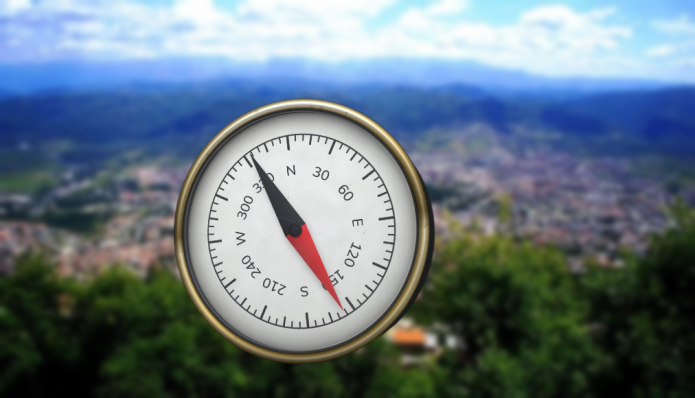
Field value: ° 155
